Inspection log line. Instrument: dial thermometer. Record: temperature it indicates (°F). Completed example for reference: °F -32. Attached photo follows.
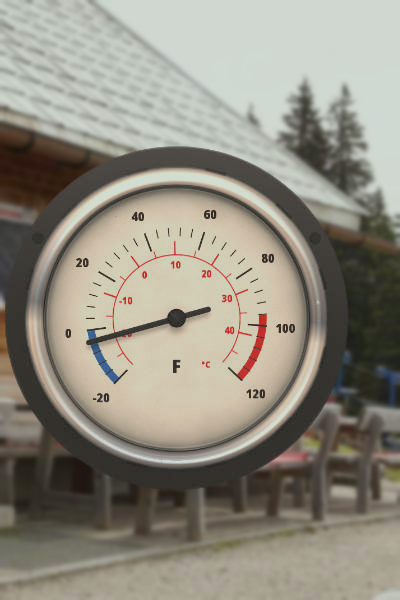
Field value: °F -4
